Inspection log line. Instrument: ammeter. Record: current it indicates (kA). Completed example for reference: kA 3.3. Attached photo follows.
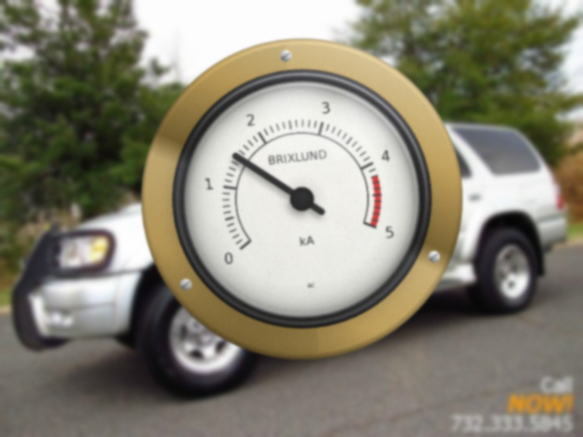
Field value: kA 1.5
